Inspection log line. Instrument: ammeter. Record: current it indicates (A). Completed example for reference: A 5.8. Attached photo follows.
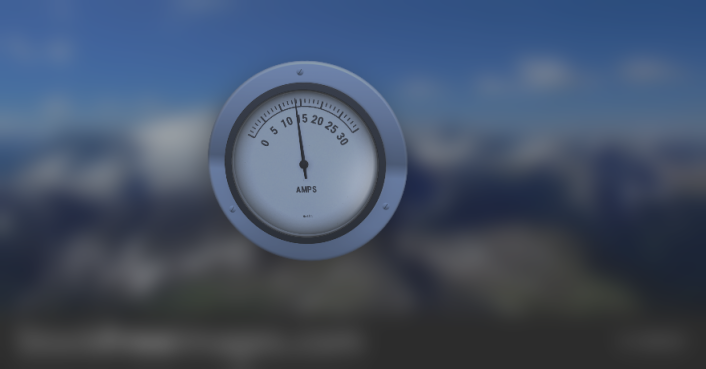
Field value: A 14
